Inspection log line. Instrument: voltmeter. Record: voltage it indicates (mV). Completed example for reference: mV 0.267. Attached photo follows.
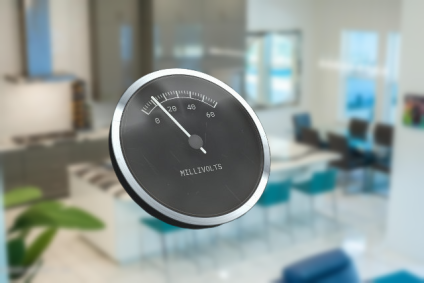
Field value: mV 10
